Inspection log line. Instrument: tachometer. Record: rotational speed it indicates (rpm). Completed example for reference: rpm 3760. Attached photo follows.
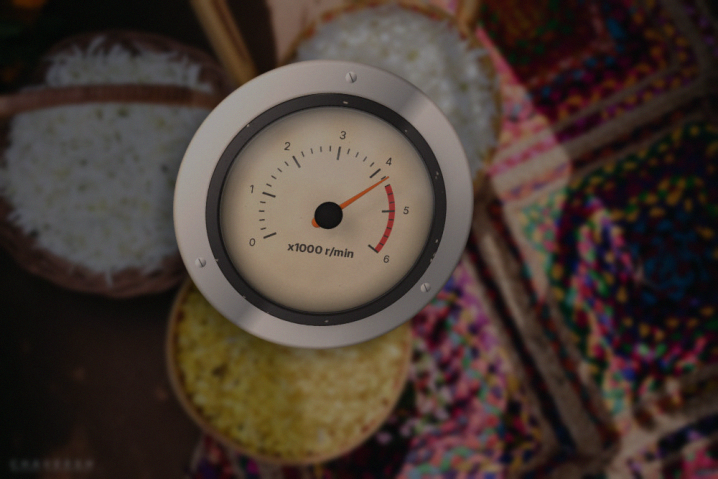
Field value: rpm 4200
